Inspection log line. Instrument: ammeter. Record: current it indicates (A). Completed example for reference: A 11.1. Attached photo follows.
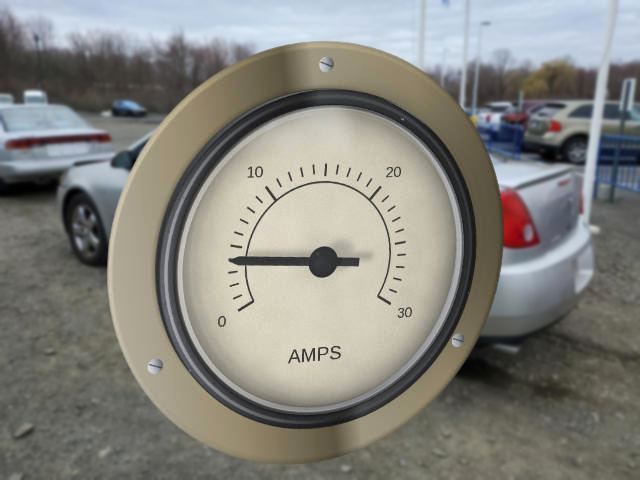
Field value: A 4
